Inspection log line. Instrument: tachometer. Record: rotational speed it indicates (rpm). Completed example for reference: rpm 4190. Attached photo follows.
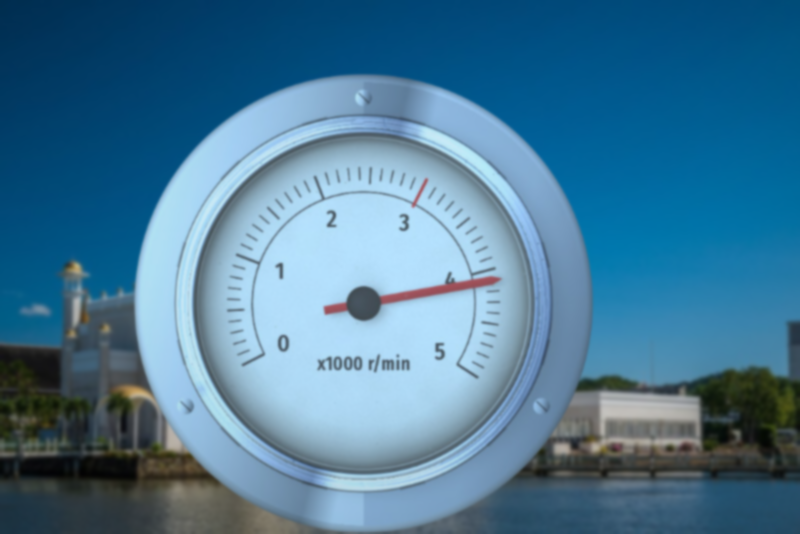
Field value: rpm 4100
